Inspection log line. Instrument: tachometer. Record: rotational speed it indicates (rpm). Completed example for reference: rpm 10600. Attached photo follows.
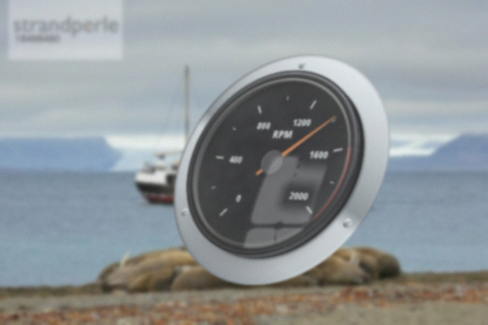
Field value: rpm 1400
